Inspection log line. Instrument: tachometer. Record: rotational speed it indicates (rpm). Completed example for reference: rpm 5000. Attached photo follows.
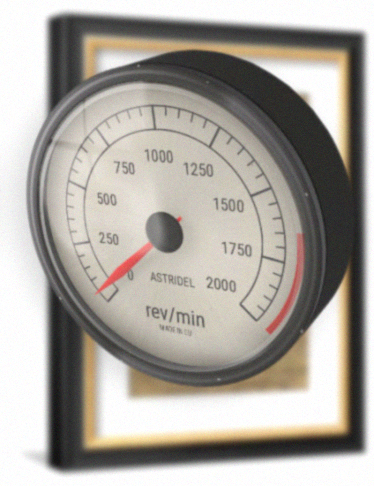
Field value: rpm 50
